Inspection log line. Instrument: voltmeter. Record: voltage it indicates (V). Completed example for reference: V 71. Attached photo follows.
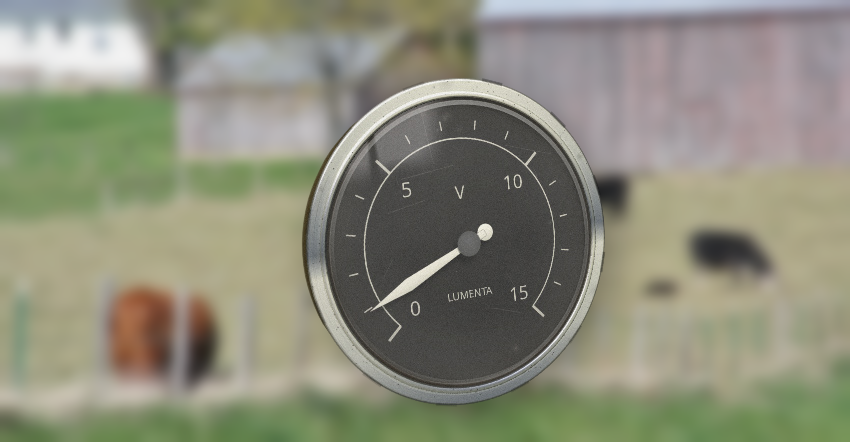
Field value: V 1
